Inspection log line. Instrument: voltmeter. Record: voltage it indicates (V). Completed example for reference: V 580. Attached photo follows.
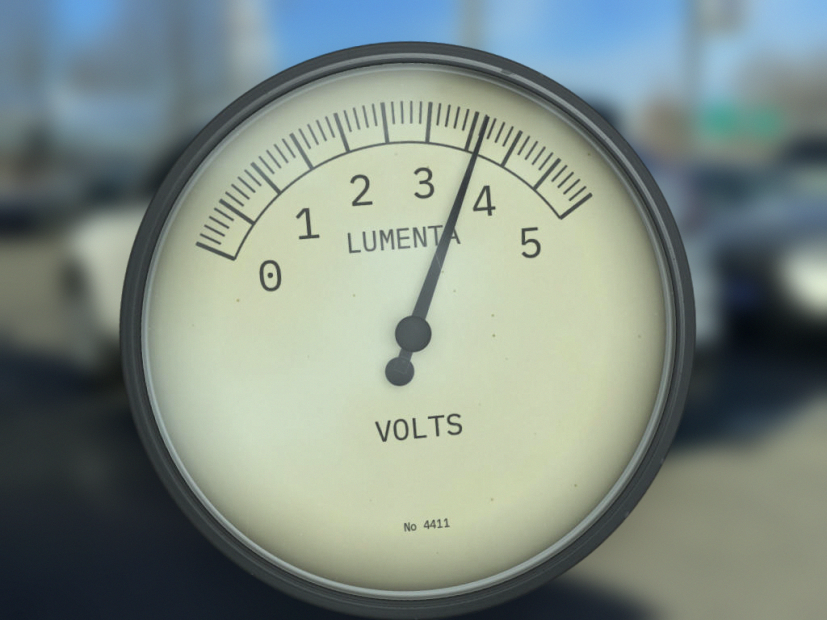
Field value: V 3.6
